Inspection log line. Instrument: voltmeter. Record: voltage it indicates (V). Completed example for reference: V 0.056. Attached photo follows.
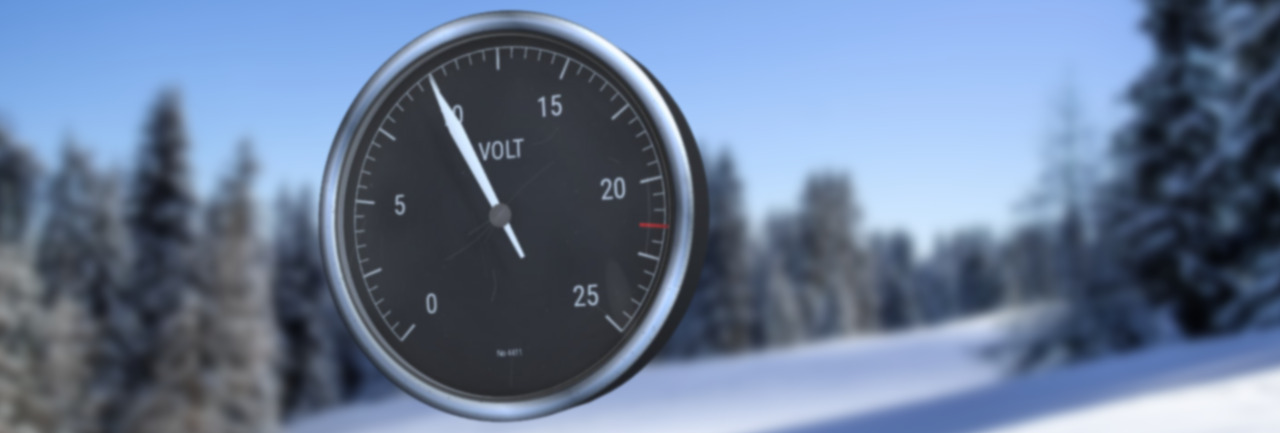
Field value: V 10
